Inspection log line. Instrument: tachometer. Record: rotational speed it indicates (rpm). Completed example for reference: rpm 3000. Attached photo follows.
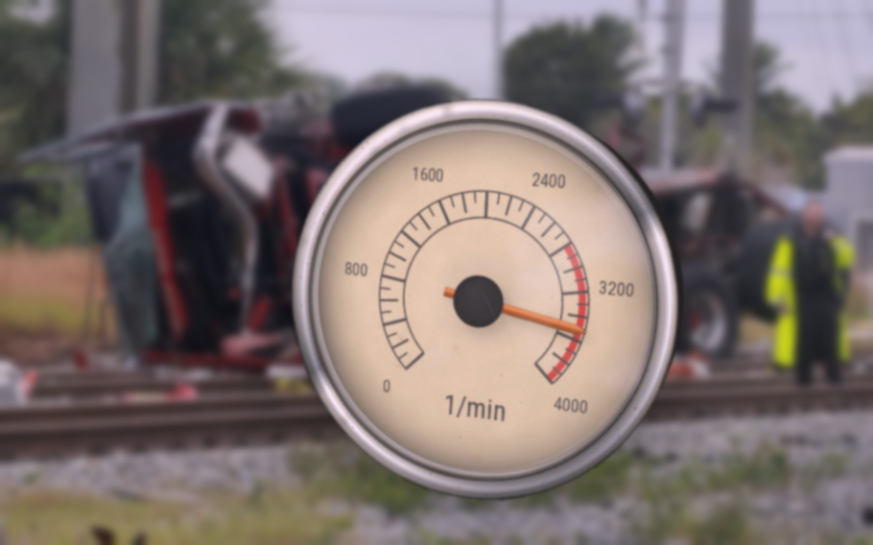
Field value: rpm 3500
